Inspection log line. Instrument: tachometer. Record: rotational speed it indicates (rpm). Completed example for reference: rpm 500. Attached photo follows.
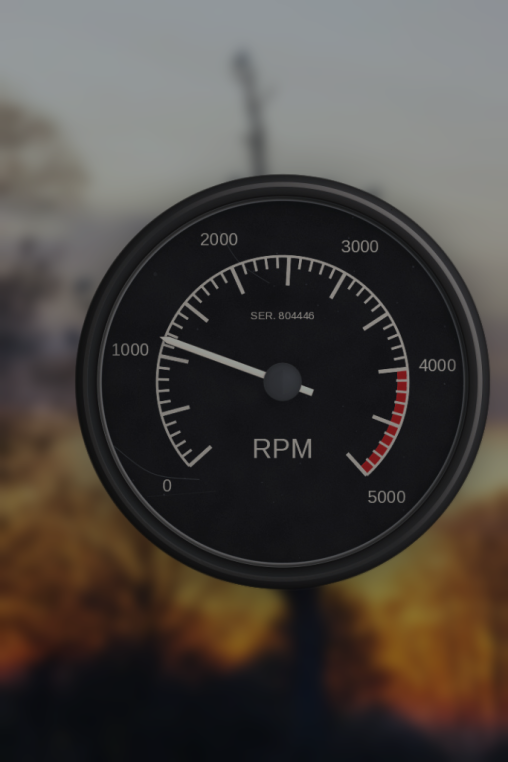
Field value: rpm 1150
